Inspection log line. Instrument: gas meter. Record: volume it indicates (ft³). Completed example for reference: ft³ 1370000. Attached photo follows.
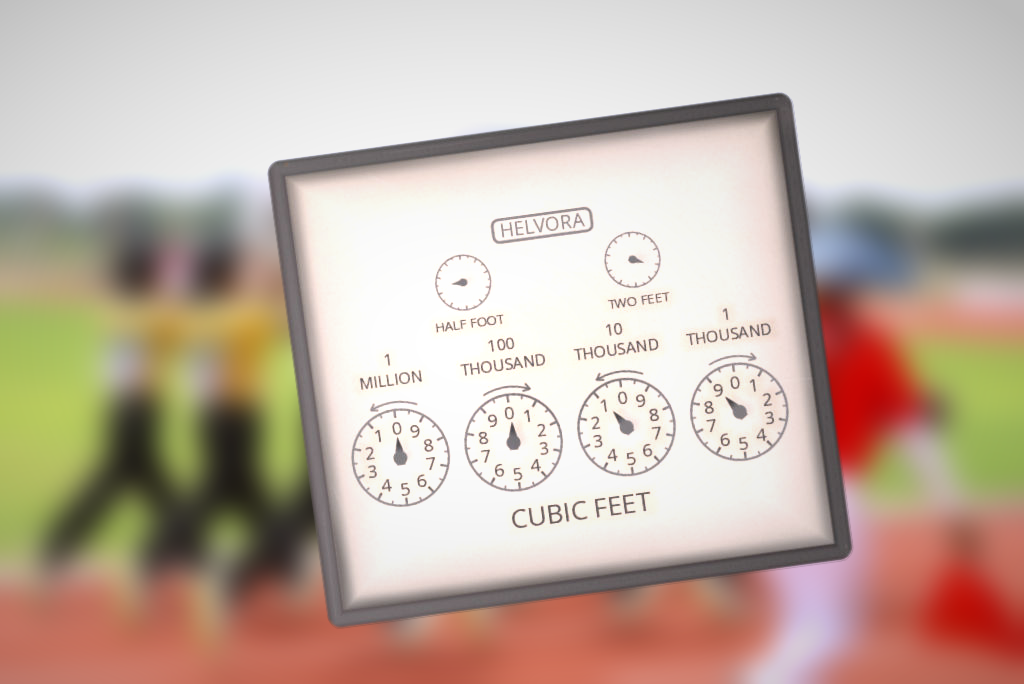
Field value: ft³ 900
